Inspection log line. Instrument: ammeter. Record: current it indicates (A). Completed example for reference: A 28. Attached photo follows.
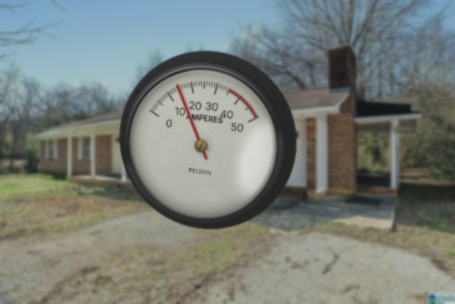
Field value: A 15
